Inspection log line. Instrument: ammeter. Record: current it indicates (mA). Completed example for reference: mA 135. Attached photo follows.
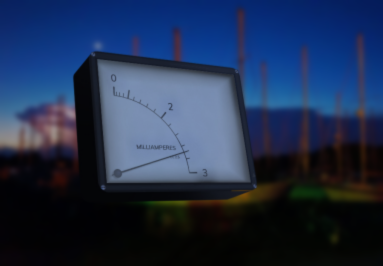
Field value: mA 2.7
